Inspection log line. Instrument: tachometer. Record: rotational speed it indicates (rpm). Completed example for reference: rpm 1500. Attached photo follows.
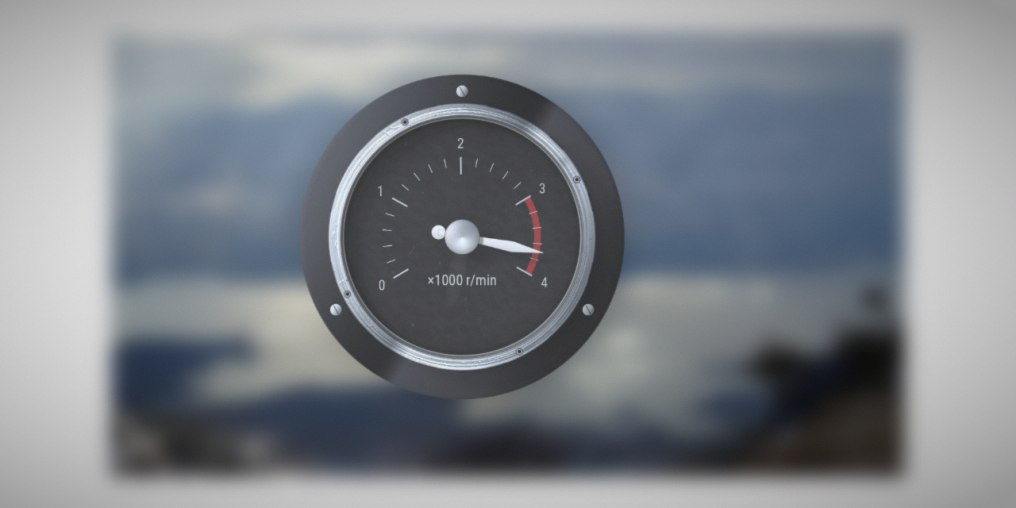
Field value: rpm 3700
